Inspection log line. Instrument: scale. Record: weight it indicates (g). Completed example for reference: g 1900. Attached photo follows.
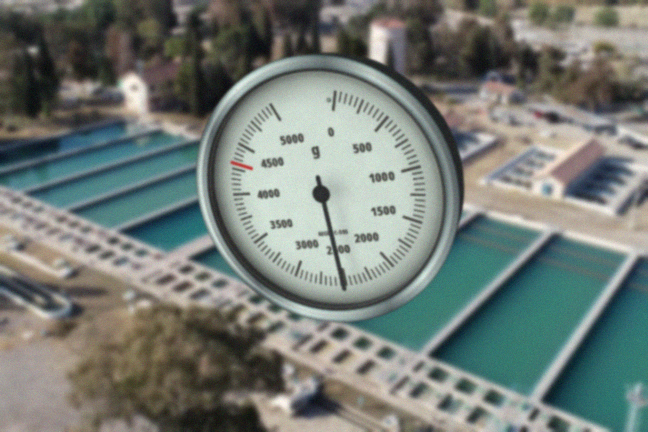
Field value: g 2500
